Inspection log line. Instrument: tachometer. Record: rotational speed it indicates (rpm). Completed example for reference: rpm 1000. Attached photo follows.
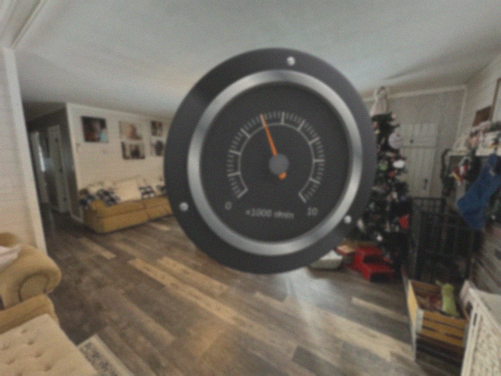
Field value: rpm 4000
